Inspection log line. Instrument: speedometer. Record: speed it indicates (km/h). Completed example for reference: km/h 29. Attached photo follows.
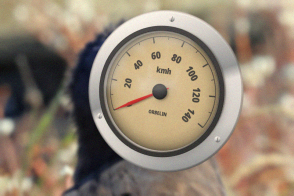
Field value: km/h 0
